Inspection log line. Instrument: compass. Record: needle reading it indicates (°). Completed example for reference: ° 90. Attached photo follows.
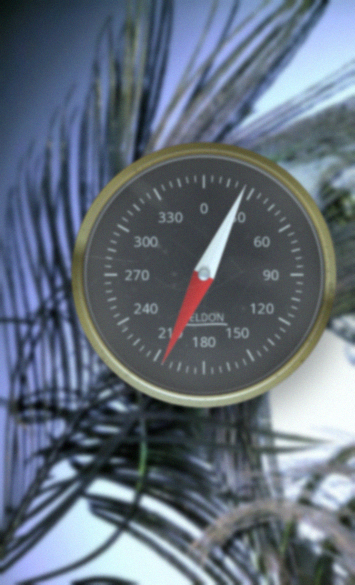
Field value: ° 205
